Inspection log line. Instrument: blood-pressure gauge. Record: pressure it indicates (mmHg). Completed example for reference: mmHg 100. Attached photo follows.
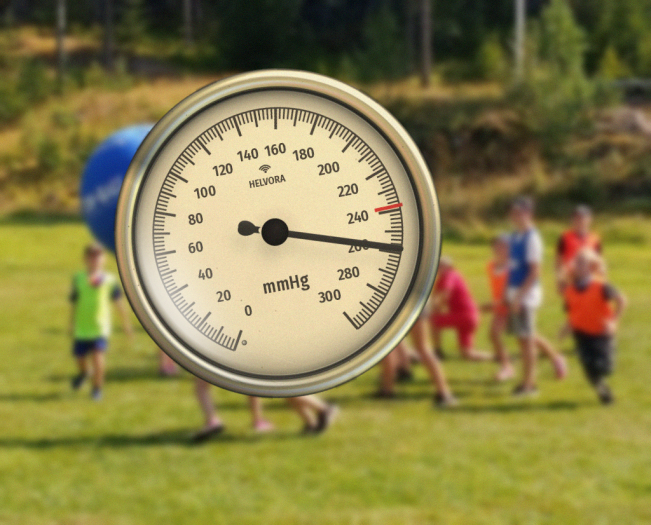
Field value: mmHg 258
